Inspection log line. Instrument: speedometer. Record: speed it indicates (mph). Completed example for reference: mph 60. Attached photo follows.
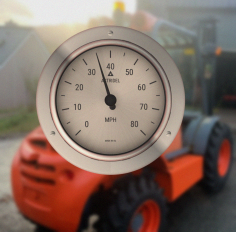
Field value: mph 35
